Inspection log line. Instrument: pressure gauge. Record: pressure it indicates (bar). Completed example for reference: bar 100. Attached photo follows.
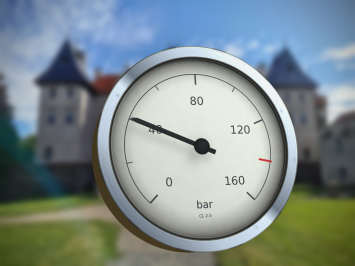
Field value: bar 40
